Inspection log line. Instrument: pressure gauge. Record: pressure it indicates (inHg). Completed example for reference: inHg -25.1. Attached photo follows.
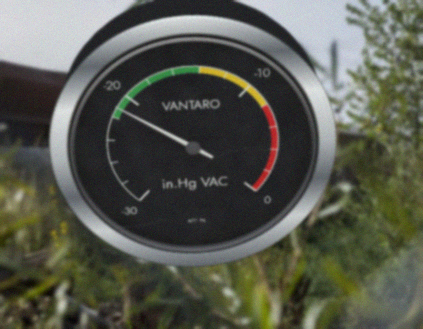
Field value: inHg -21
